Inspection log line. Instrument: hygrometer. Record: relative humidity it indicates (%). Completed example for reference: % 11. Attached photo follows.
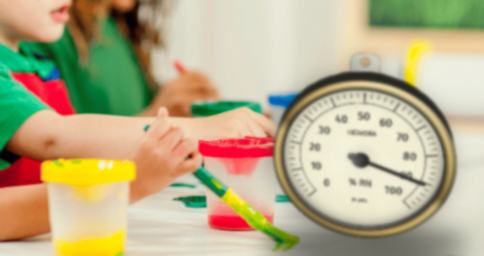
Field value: % 90
